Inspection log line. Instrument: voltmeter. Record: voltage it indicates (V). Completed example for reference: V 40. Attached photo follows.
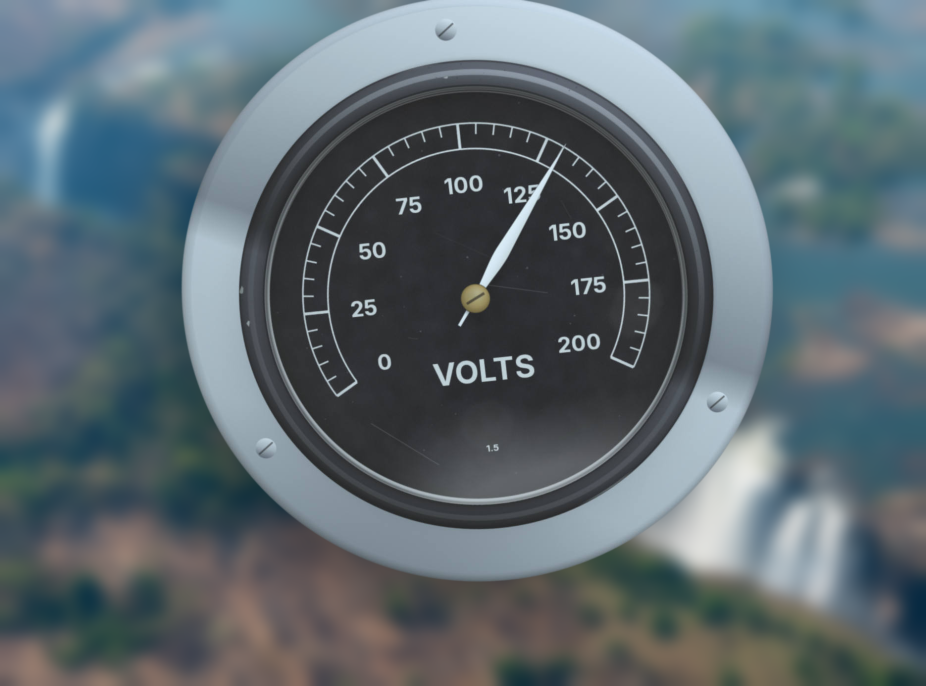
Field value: V 130
